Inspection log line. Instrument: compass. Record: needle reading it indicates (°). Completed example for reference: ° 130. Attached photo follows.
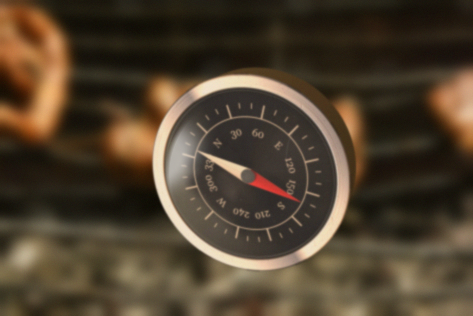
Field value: ° 160
